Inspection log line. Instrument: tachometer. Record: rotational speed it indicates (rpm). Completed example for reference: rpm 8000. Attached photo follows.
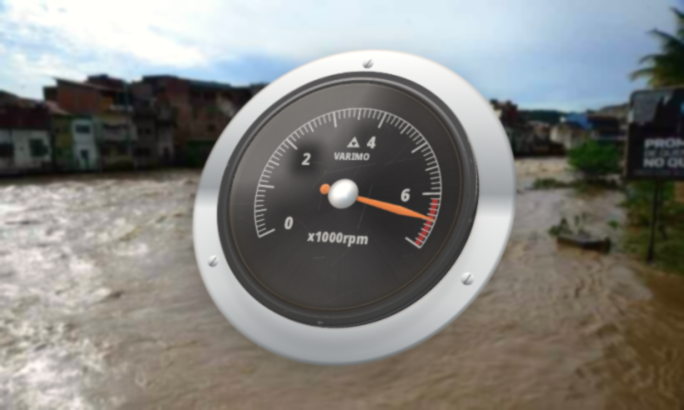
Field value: rpm 6500
